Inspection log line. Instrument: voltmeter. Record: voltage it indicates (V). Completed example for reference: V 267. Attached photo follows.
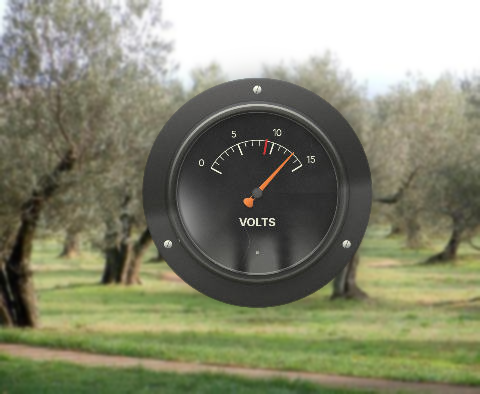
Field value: V 13
